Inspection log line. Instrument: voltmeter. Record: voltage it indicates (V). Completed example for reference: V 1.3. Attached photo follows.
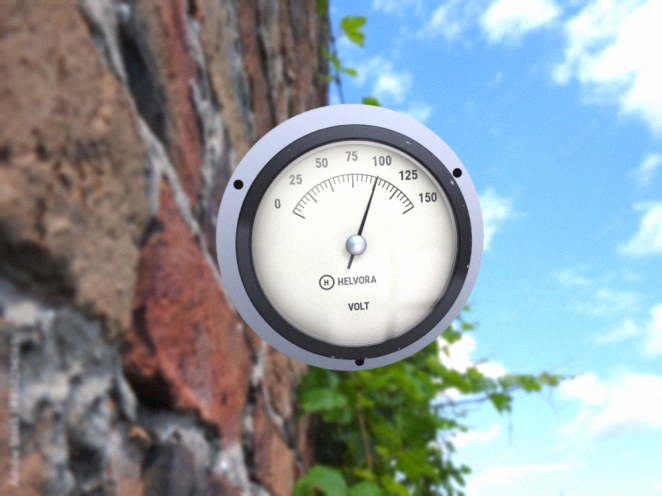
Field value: V 100
